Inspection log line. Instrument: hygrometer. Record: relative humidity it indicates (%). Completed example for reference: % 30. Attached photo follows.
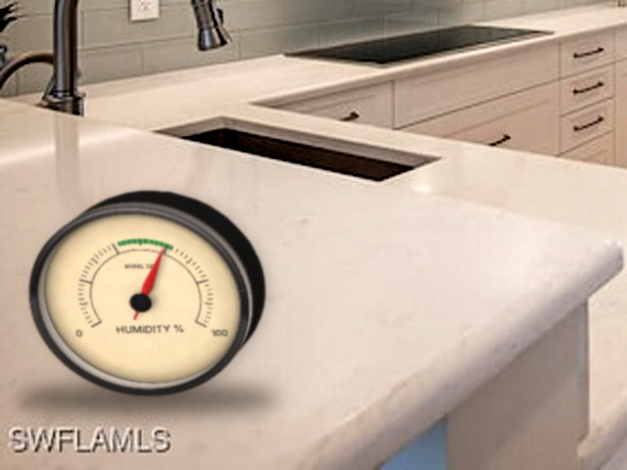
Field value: % 60
